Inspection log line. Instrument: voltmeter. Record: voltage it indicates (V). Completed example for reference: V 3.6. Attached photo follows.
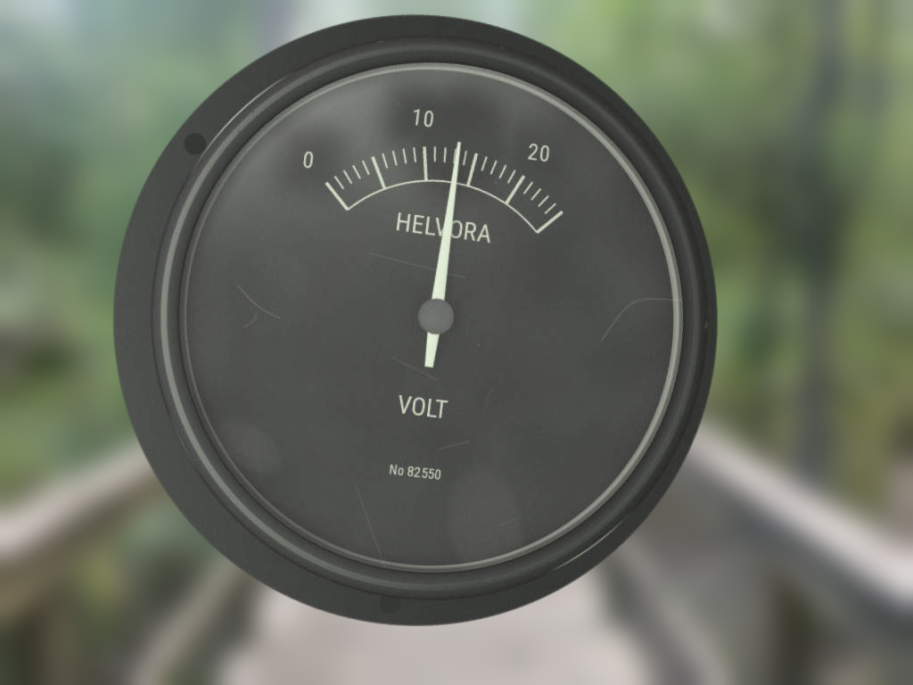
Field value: V 13
